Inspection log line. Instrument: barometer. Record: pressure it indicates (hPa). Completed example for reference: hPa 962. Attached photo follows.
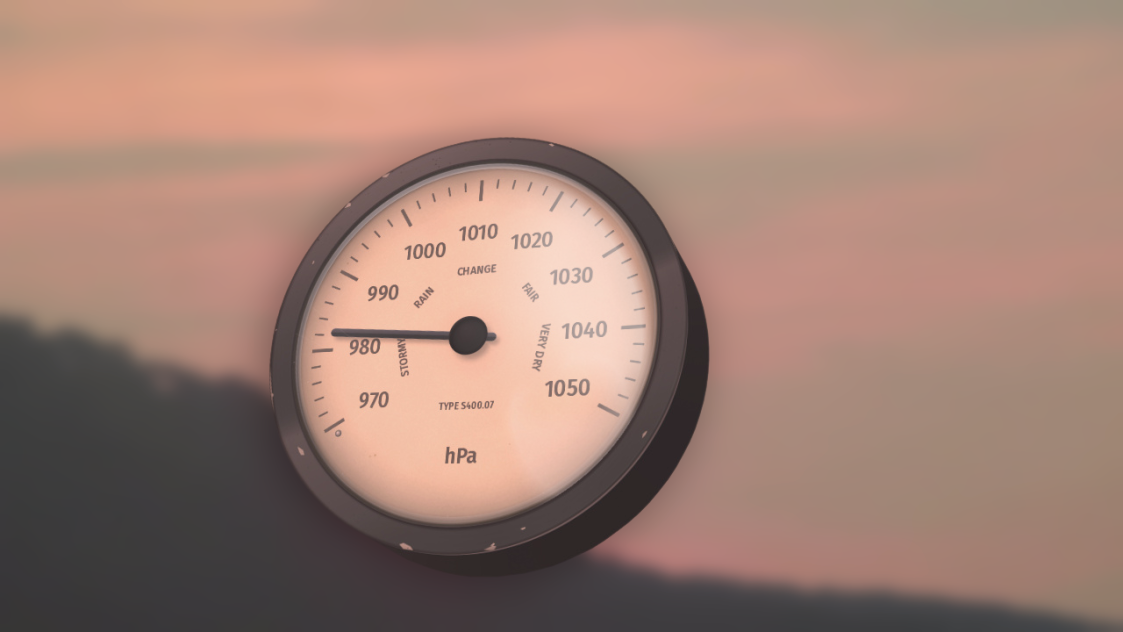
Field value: hPa 982
